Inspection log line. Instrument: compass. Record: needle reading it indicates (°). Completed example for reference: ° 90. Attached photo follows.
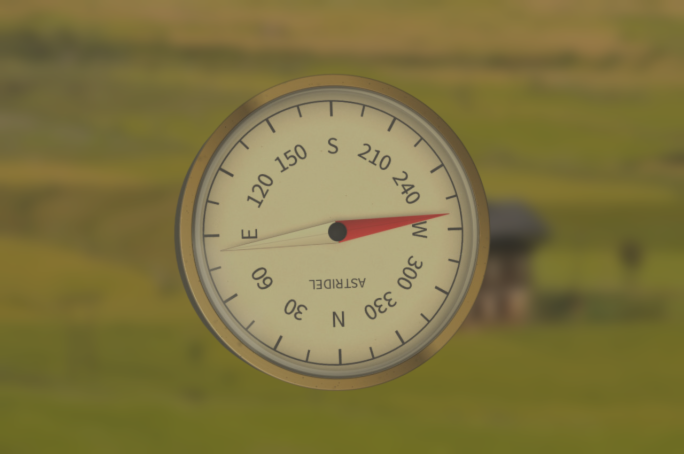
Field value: ° 262.5
